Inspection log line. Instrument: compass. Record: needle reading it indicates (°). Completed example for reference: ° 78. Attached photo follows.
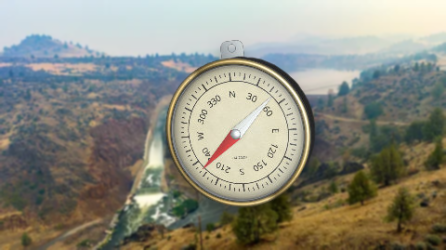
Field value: ° 230
